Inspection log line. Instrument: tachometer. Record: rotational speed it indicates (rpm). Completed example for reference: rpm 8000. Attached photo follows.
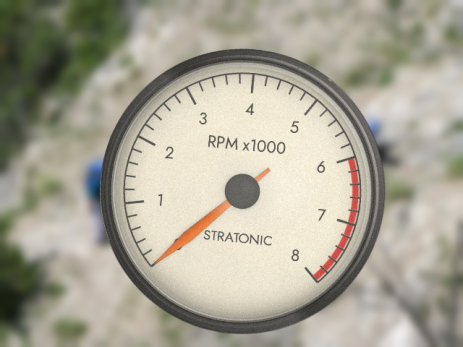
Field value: rpm 0
